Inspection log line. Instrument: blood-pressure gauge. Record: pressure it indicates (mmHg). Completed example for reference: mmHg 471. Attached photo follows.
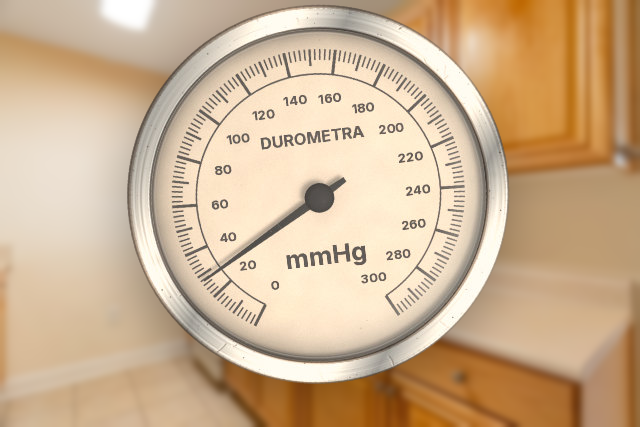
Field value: mmHg 28
